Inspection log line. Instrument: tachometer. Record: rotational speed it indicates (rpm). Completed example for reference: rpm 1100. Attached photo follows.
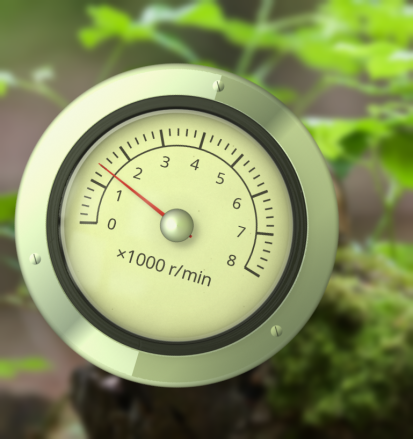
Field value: rpm 1400
